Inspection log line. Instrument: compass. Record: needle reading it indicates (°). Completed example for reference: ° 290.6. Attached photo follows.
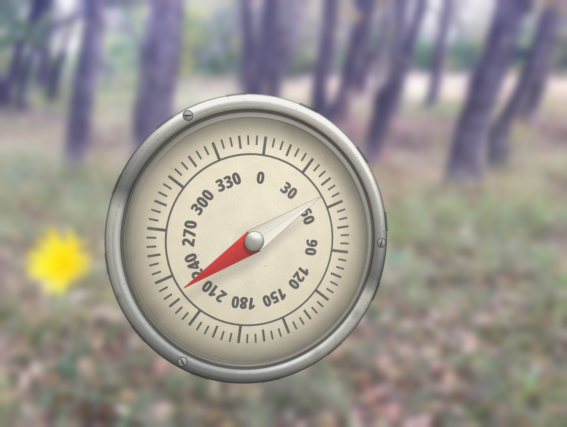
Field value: ° 230
